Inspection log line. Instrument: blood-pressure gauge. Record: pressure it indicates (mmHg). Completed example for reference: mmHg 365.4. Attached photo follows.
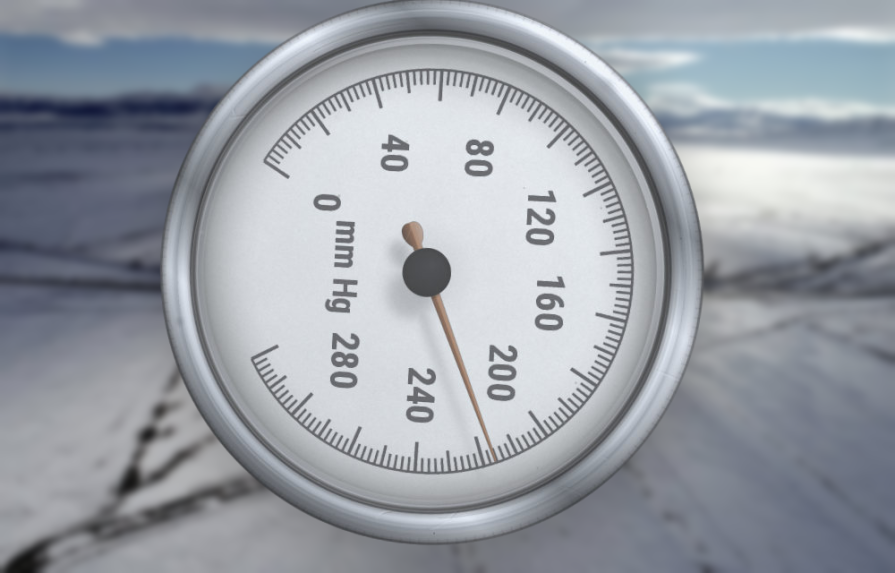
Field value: mmHg 216
